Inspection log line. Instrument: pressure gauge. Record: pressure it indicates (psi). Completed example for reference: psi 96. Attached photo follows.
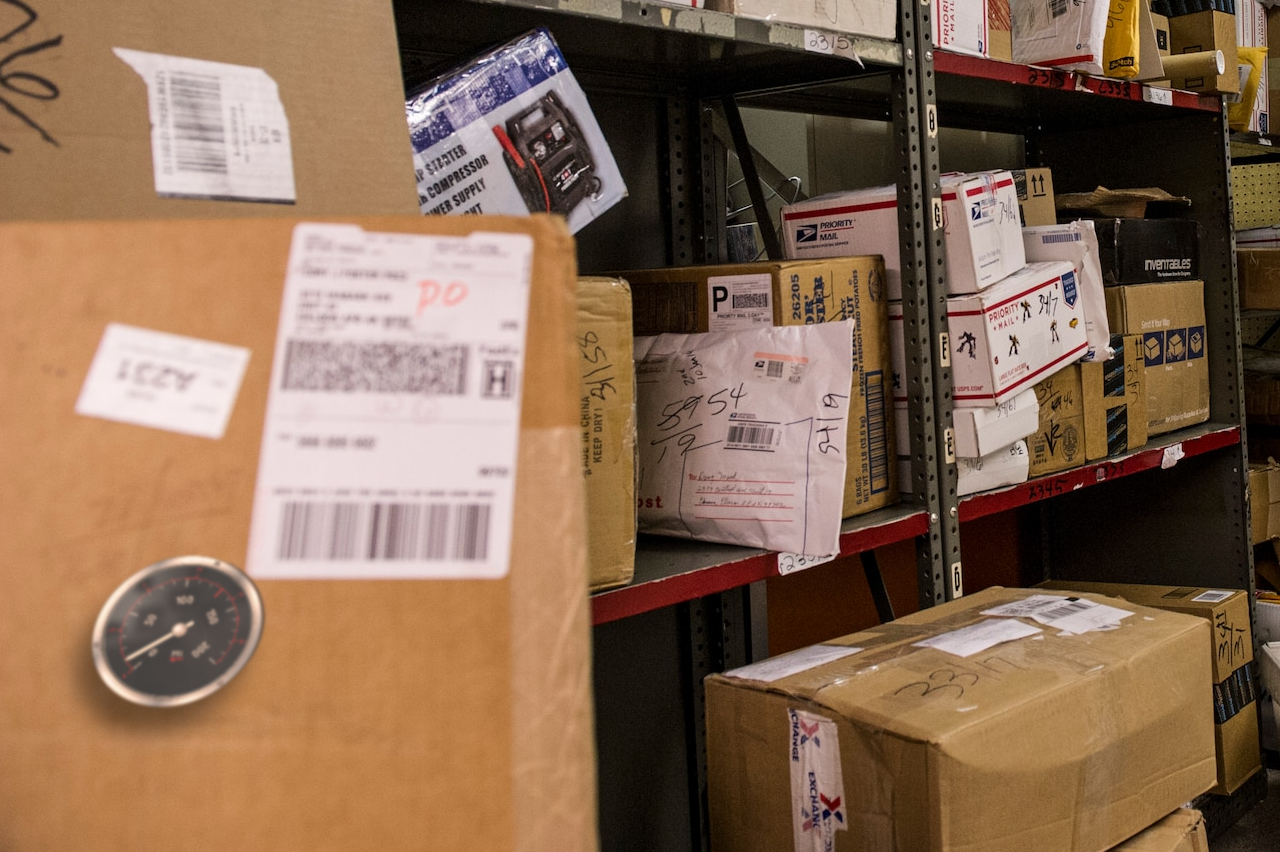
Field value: psi 10
